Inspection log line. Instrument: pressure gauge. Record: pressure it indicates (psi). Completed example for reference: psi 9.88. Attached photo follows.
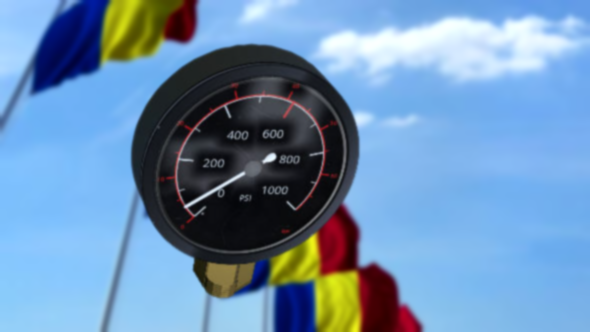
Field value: psi 50
